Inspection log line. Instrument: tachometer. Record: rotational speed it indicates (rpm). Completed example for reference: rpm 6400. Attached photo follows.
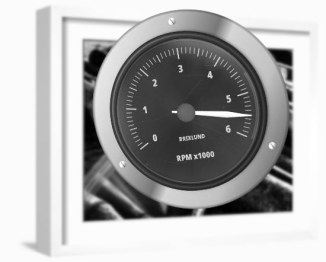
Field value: rpm 5500
